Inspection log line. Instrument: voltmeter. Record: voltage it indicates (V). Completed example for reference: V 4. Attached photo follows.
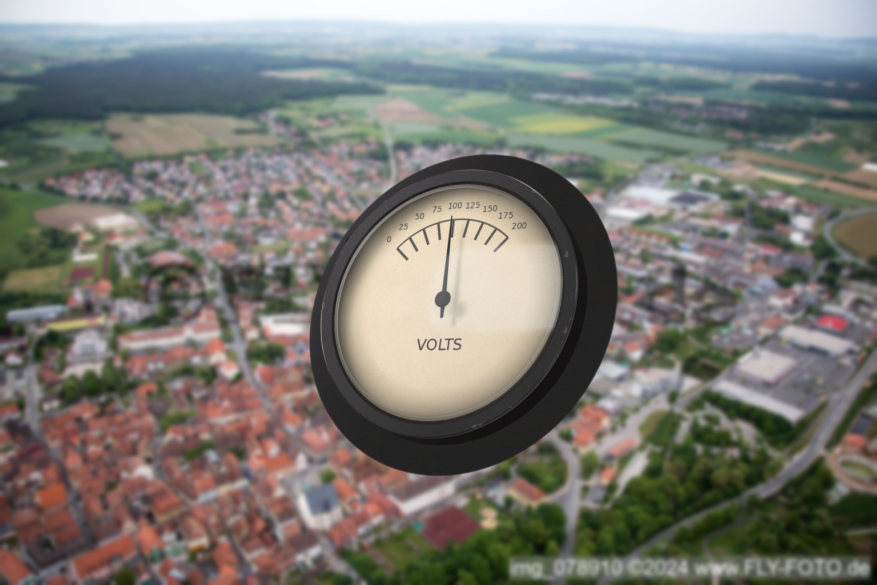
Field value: V 100
